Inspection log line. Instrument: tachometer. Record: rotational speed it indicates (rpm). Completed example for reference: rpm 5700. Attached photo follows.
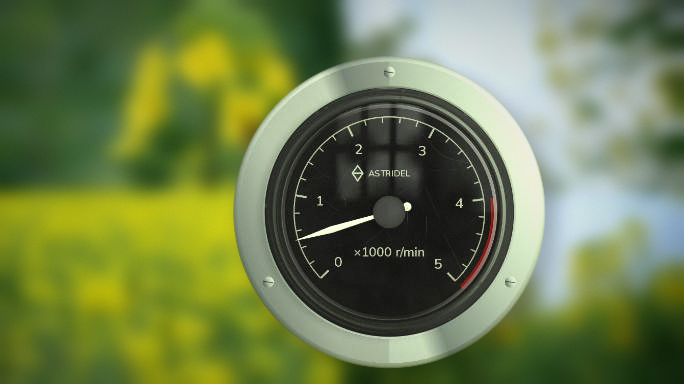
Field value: rpm 500
